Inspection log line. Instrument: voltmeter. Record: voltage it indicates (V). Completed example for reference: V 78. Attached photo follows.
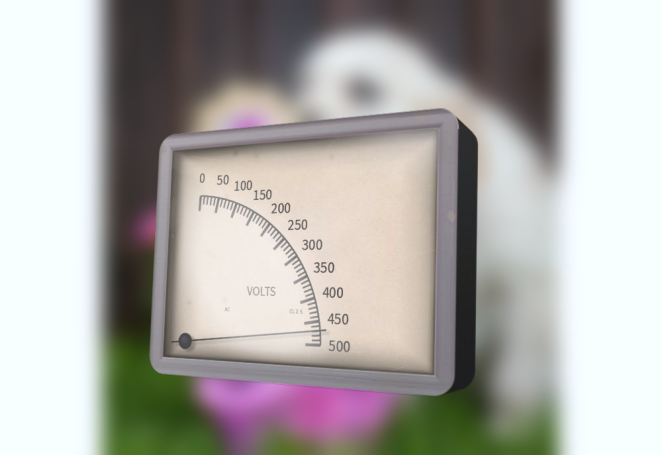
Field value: V 470
